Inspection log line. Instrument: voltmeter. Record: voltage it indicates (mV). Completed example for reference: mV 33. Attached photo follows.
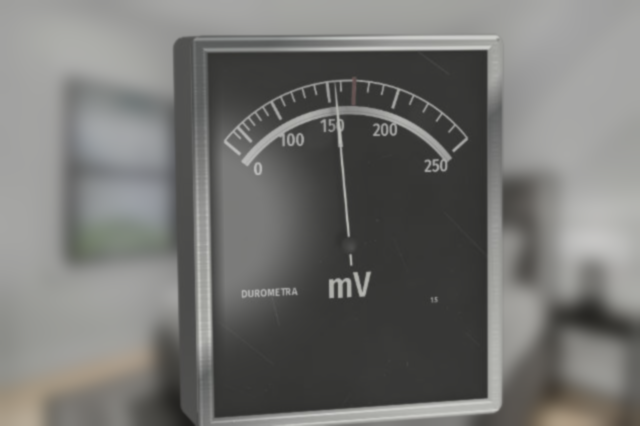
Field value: mV 155
